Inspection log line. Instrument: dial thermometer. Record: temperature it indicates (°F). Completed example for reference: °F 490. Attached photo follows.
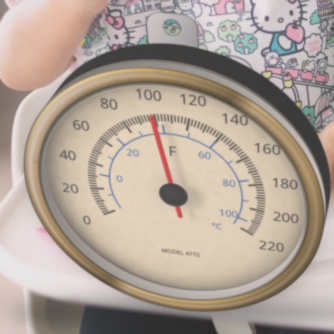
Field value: °F 100
